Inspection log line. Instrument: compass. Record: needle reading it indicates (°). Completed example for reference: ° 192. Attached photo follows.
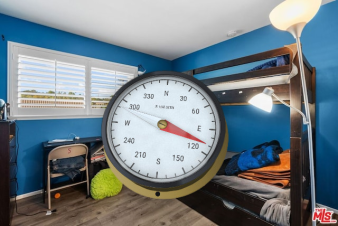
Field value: ° 110
